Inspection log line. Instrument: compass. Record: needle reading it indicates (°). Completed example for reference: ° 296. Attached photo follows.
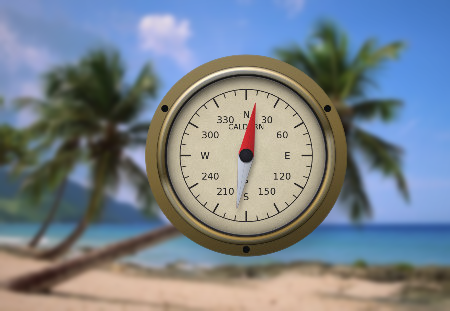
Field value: ° 10
